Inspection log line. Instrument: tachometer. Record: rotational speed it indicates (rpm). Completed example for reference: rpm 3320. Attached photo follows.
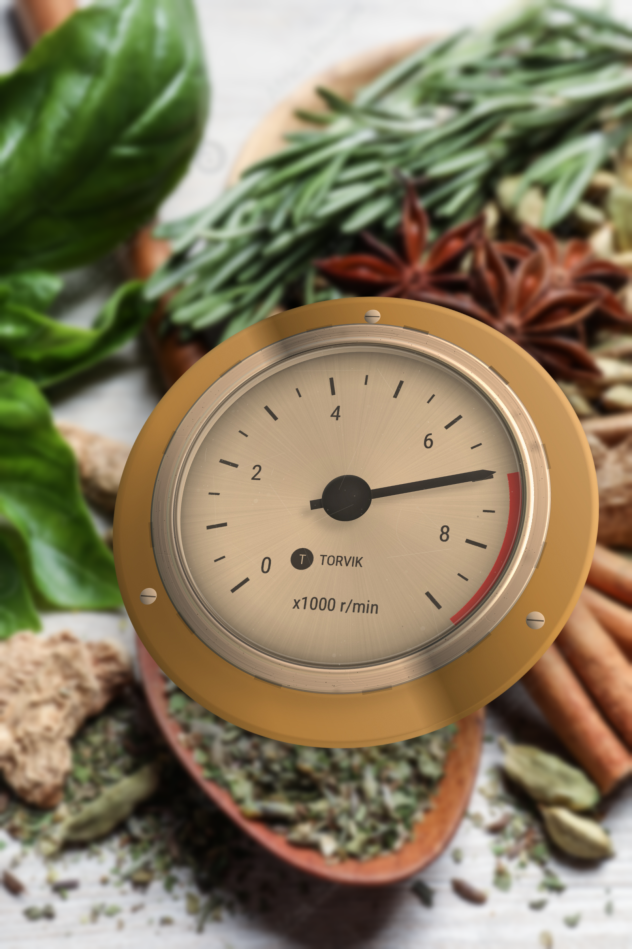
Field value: rpm 7000
